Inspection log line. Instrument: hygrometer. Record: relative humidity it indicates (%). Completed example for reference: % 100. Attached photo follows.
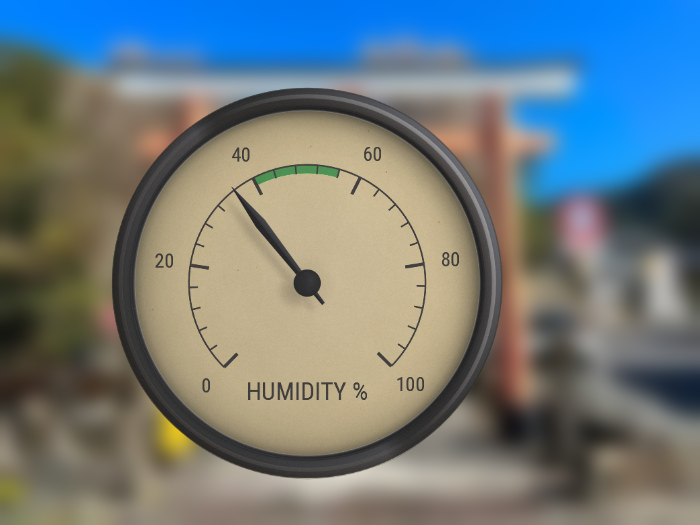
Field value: % 36
